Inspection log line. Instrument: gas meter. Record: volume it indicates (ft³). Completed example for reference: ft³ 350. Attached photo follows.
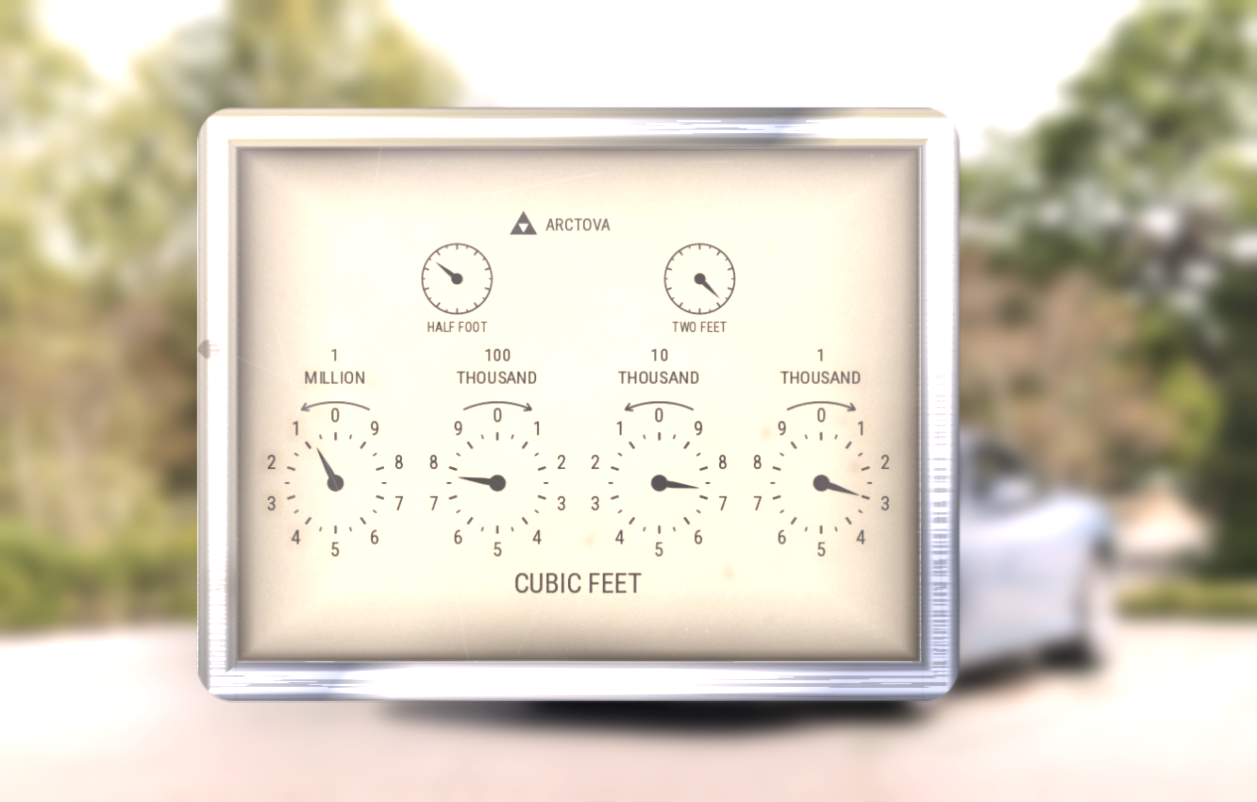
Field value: ft³ 77300
